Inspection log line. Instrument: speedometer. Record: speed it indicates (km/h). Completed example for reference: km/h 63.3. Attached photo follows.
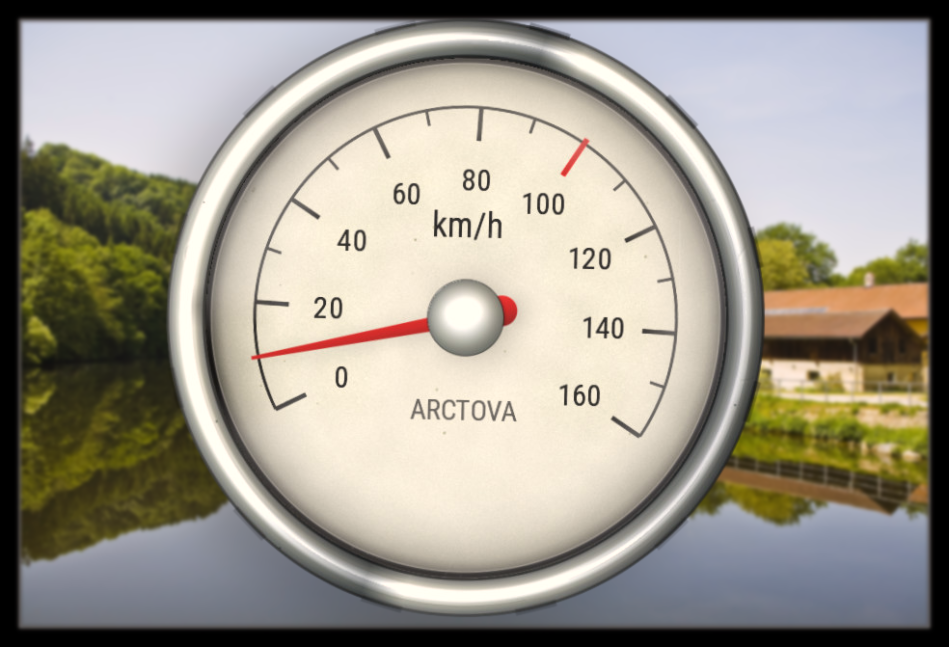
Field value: km/h 10
